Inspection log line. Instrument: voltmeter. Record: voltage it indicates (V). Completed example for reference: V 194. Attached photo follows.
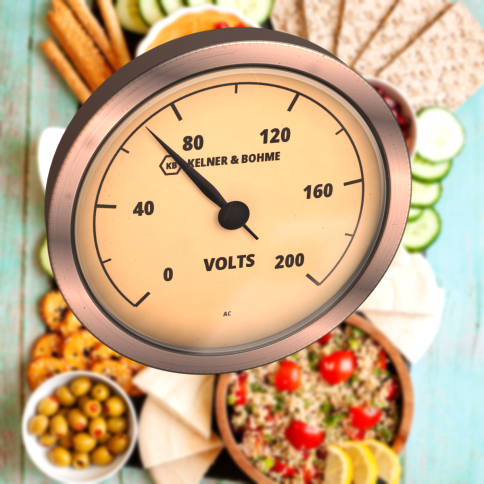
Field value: V 70
